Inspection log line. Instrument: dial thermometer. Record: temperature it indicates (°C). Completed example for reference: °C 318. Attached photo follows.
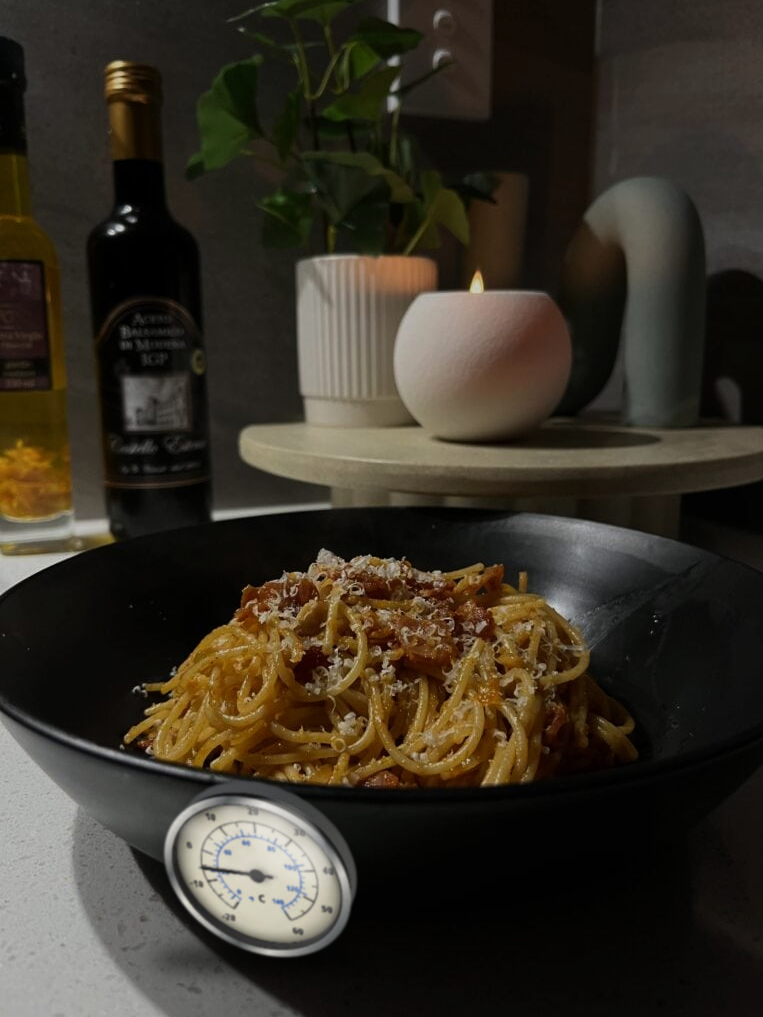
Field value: °C -5
